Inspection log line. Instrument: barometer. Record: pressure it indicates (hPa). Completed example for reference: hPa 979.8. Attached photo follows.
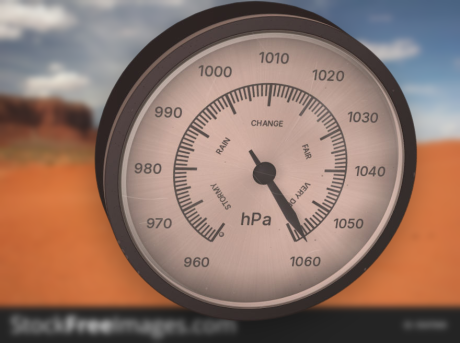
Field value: hPa 1058
